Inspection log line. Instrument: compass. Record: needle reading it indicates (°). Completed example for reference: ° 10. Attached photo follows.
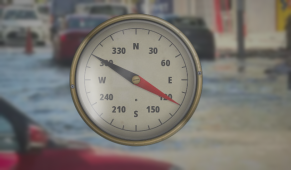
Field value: ° 120
